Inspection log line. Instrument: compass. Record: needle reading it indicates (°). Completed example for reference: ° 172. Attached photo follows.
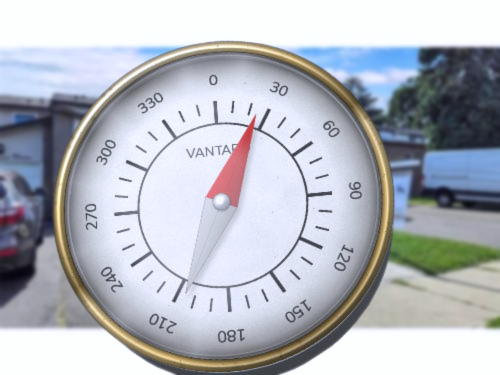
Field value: ° 25
